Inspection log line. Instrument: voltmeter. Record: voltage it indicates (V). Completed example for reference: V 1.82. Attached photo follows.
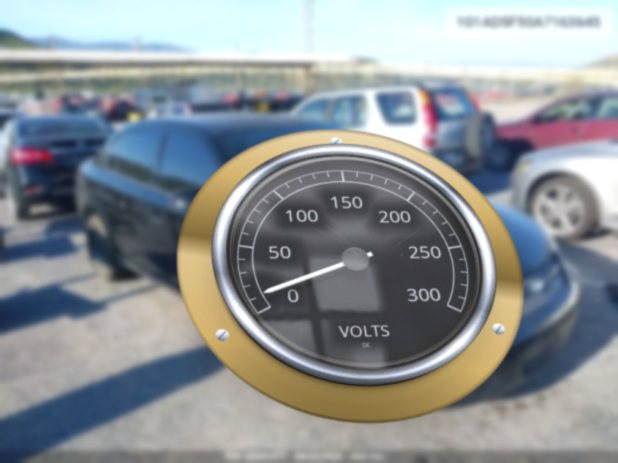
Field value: V 10
